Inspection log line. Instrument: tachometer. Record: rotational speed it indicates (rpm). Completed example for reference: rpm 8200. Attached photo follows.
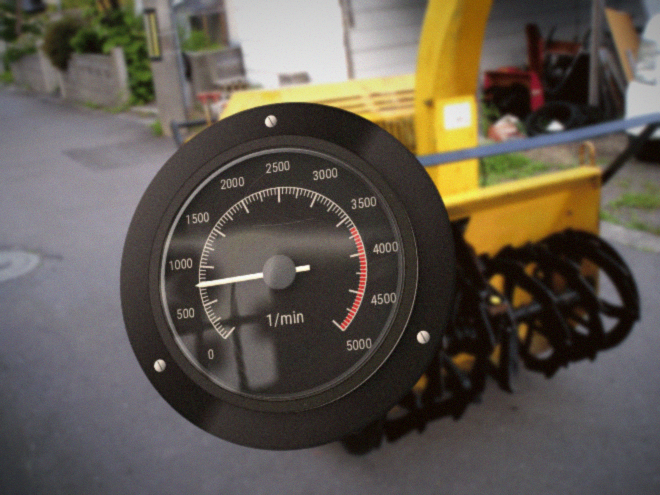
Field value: rpm 750
